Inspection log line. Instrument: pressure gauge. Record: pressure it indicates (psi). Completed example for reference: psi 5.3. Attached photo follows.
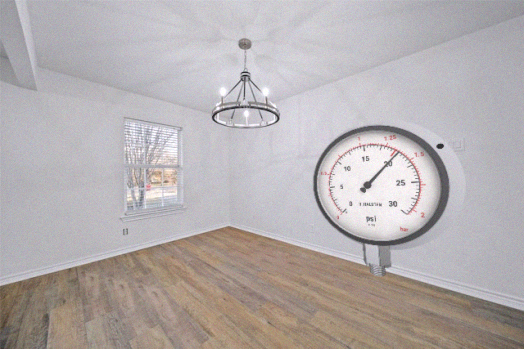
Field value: psi 20
